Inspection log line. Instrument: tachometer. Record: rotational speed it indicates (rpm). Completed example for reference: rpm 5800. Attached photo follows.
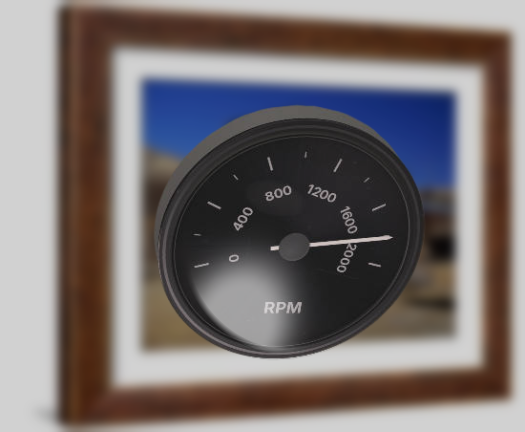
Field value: rpm 1800
